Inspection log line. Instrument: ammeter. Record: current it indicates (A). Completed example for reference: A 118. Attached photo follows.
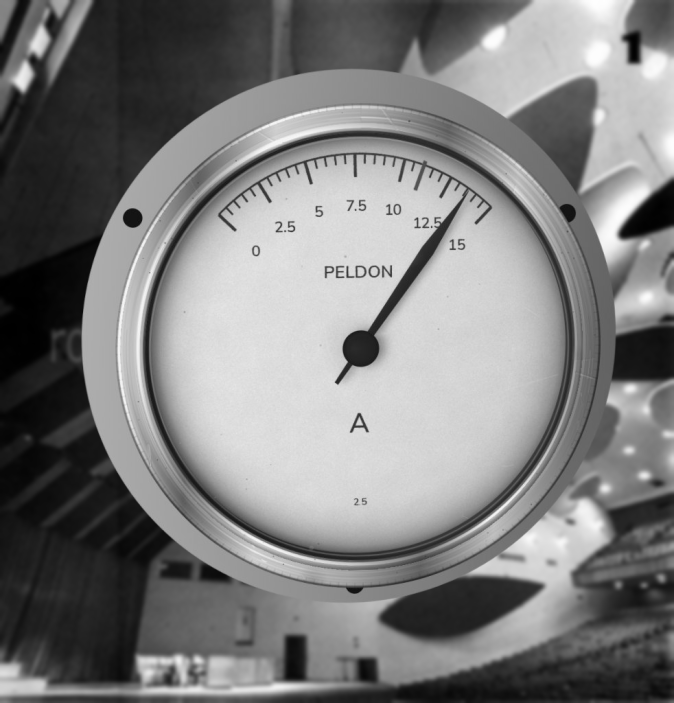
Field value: A 13.5
